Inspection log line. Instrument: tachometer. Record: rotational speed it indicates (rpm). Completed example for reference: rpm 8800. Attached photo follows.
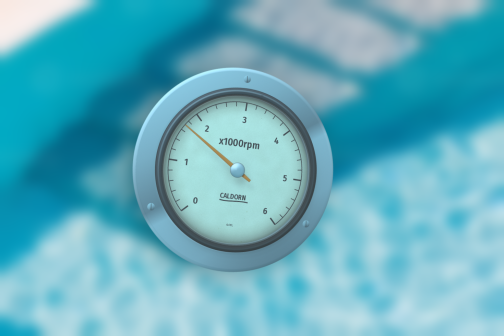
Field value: rpm 1700
